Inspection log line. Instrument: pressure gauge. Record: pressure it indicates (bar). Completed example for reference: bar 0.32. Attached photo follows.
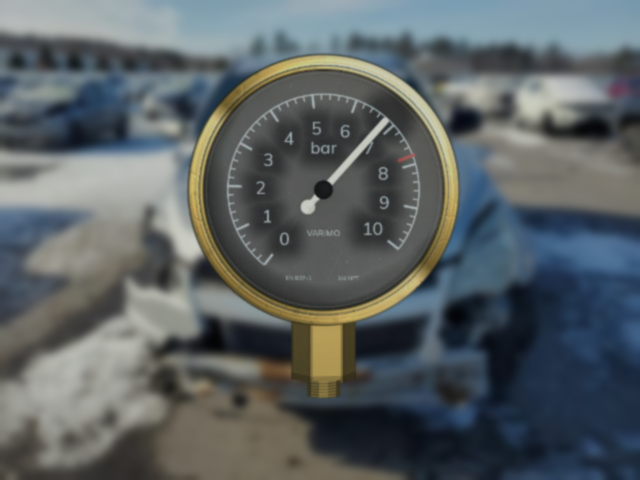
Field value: bar 6.8
